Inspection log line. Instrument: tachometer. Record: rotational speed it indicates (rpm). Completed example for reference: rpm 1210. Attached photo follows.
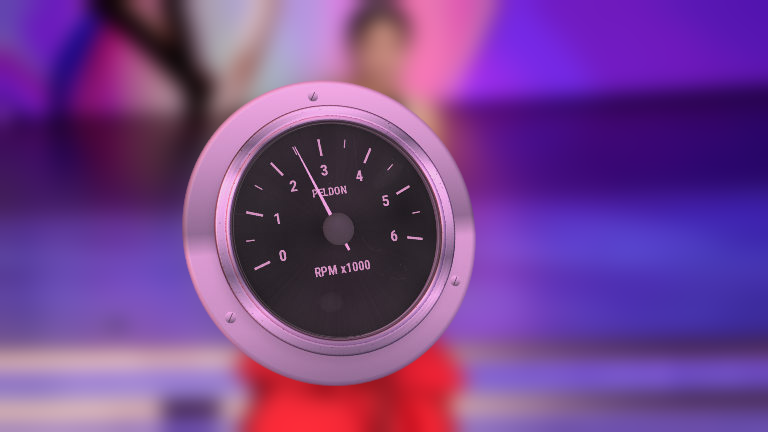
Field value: rpm 2500
